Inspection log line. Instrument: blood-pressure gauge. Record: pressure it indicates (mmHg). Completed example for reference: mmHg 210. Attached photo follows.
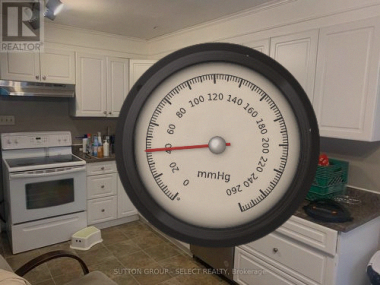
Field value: mmHg 40
